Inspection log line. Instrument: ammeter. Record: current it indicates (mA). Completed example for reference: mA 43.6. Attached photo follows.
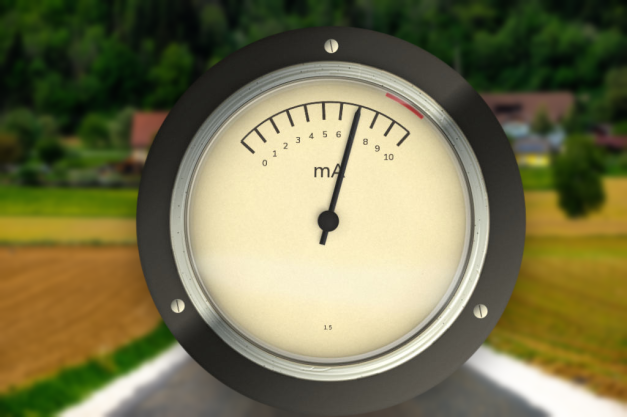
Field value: mA 7
